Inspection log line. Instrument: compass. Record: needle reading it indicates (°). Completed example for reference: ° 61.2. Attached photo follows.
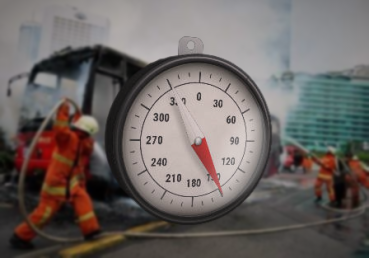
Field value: ° 150
